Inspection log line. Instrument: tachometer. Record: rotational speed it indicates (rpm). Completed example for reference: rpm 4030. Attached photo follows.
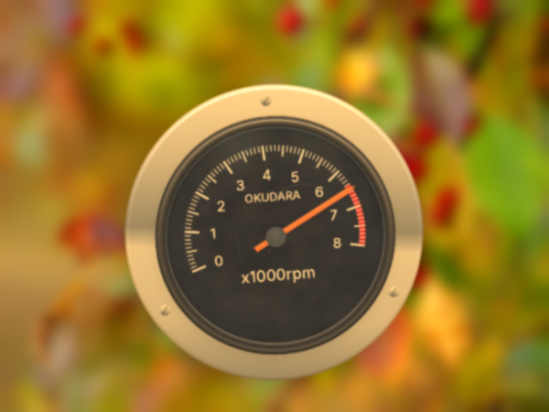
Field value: rpm 6500
